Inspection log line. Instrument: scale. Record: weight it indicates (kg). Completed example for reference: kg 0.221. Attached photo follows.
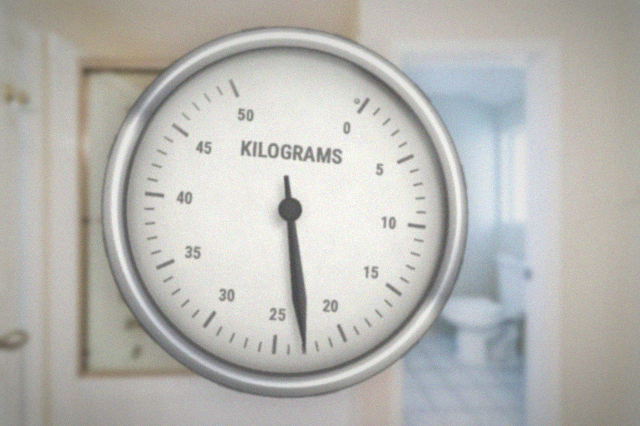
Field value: kg 23
